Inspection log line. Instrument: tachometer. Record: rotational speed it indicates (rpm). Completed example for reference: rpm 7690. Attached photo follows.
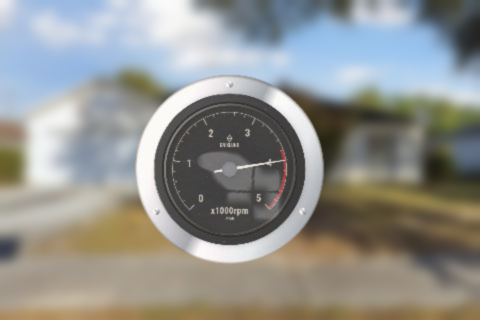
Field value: rpm 4000
